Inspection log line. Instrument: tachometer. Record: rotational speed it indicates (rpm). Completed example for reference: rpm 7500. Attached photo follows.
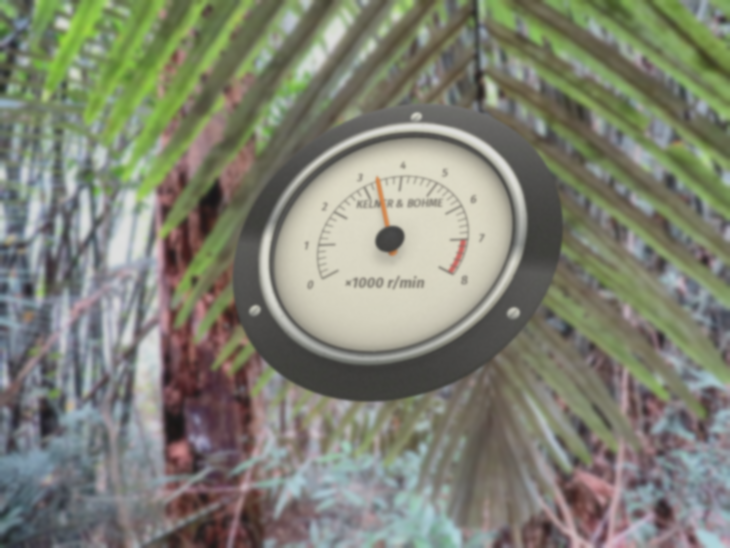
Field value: rpm 3400
